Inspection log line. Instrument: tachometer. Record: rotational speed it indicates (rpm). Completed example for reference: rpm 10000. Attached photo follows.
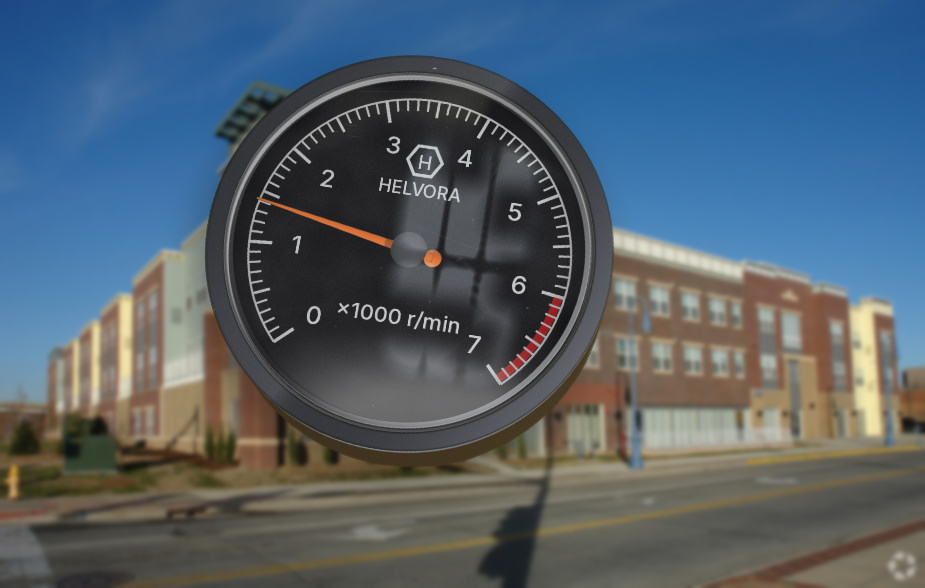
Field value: rpm 1400
